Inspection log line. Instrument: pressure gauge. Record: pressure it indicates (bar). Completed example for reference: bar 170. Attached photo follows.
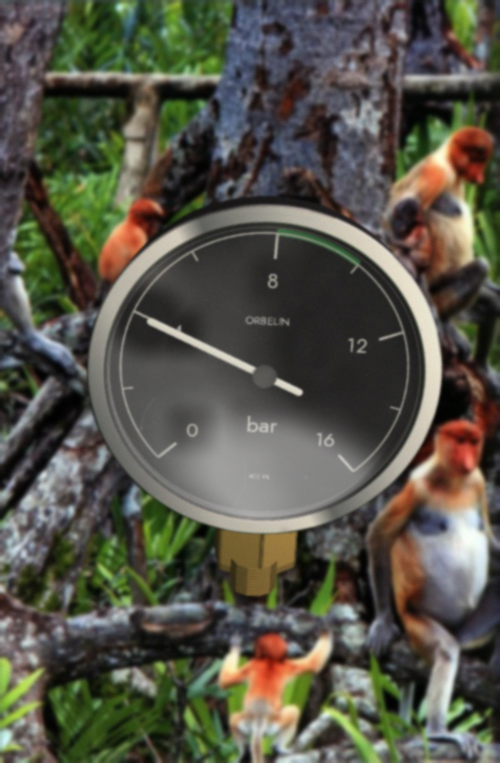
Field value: bar 4
